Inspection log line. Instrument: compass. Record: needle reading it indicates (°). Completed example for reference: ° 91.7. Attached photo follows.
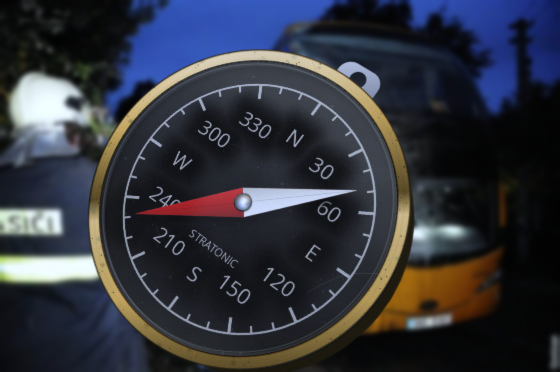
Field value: ° 230
